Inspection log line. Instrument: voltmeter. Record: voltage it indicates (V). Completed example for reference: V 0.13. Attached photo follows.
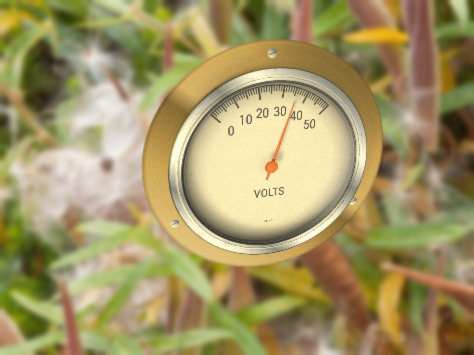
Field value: V 35
